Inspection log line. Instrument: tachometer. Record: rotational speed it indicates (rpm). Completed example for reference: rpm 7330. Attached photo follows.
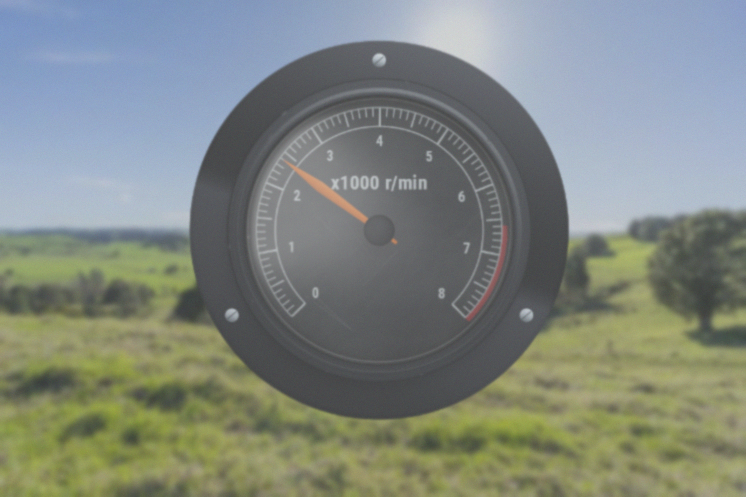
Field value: rpm 2400
